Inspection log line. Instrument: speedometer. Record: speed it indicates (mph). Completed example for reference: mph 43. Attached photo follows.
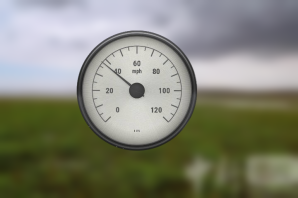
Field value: mph 37.5
